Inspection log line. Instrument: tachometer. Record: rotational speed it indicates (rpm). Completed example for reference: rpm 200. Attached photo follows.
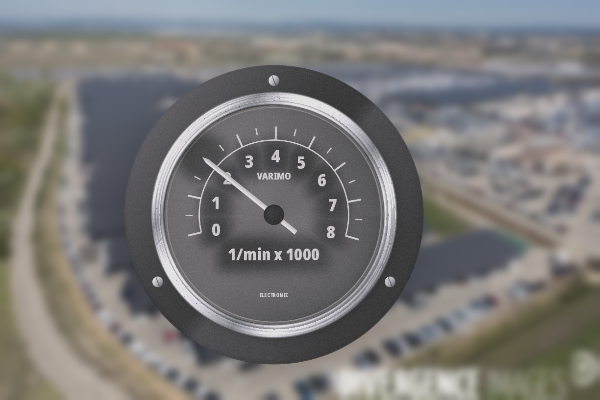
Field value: rpm 2000
